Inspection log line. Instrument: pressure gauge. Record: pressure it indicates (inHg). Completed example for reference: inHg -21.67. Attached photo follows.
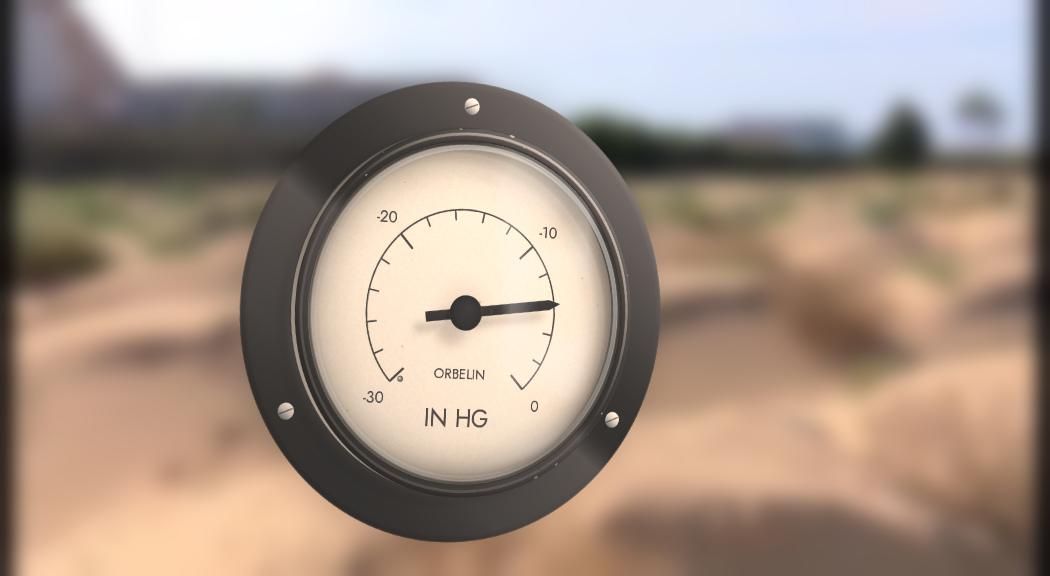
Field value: inHg -6
